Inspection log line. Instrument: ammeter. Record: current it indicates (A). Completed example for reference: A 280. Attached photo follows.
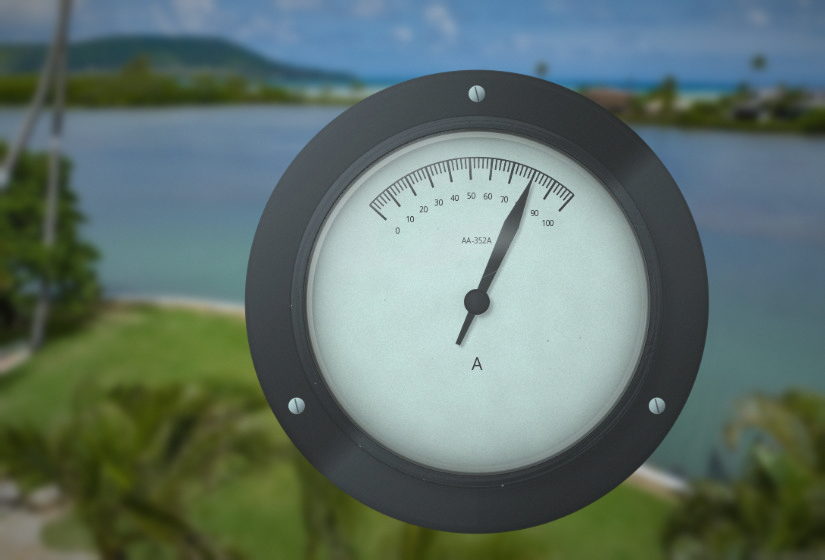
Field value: A 80
